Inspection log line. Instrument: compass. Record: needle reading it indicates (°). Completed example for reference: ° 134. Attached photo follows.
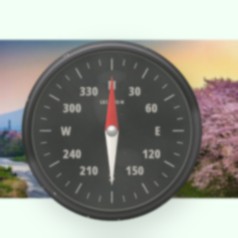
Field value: ° 0
